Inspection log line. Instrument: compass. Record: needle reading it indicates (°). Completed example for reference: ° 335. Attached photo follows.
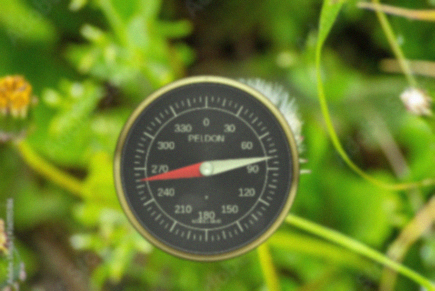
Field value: ° 260
